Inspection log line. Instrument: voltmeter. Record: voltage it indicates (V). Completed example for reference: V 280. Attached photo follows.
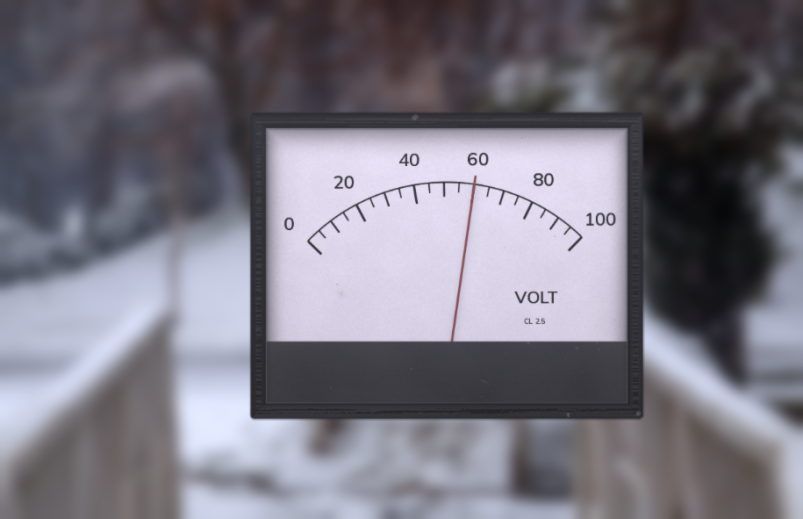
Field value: V 60
